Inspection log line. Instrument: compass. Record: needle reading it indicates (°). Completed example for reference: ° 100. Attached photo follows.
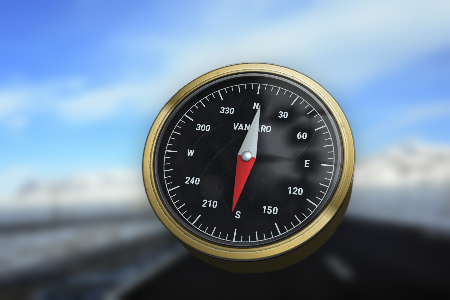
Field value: ° 185
